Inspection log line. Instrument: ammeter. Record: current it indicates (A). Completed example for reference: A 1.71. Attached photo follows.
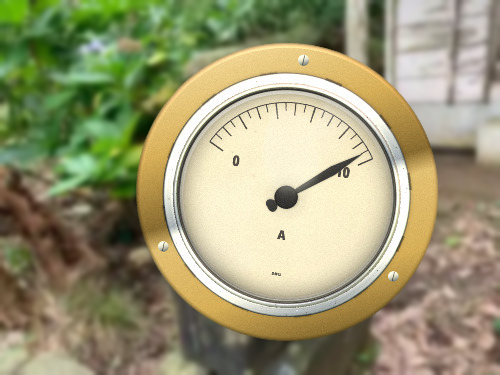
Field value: A 9.5
